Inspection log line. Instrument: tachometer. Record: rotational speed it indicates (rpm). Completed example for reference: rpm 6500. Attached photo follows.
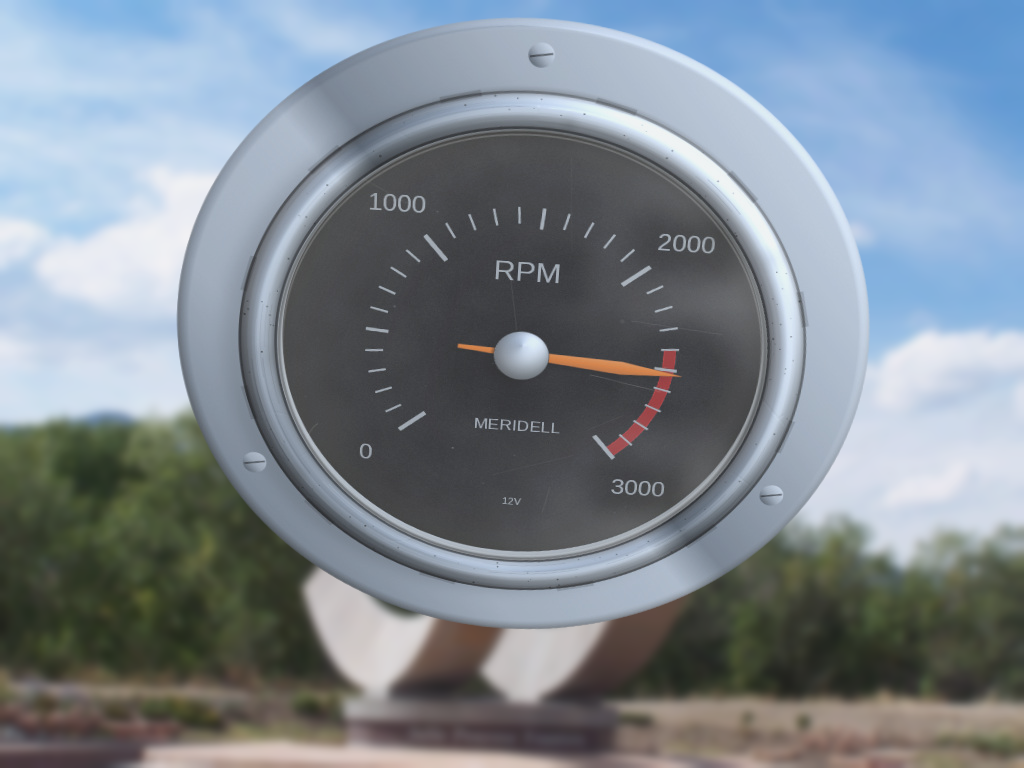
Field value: rpm 2500
